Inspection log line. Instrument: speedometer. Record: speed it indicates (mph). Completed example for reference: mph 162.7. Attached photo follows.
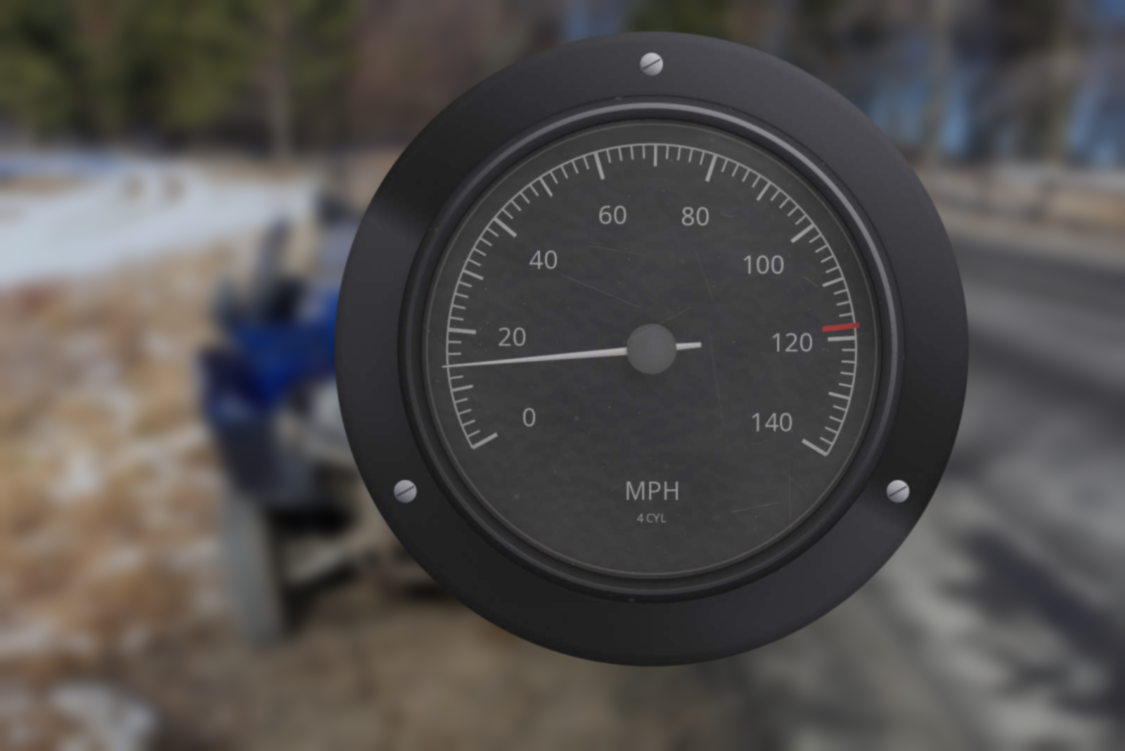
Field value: mph 14
